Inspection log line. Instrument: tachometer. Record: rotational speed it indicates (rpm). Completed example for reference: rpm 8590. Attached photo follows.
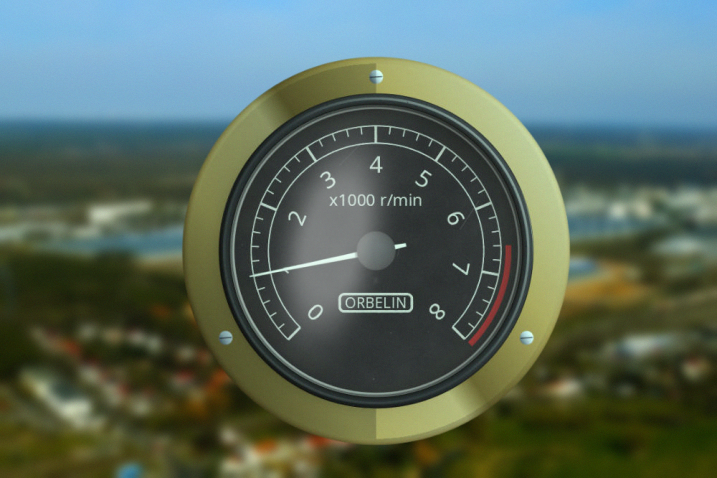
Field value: rpm 1000
